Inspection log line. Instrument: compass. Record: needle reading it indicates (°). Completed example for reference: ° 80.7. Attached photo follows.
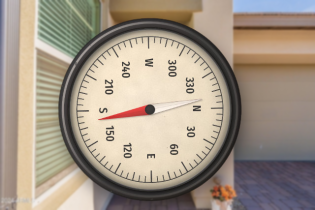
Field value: ° 170
